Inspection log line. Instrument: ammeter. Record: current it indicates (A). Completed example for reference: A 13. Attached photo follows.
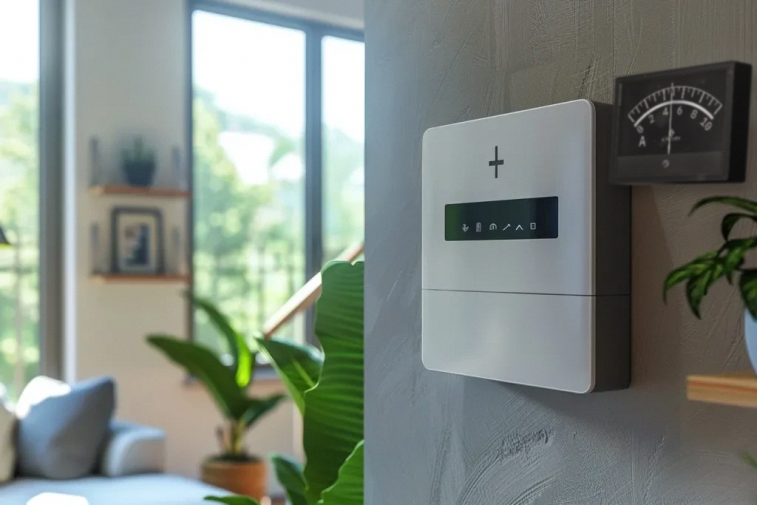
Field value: A 5
